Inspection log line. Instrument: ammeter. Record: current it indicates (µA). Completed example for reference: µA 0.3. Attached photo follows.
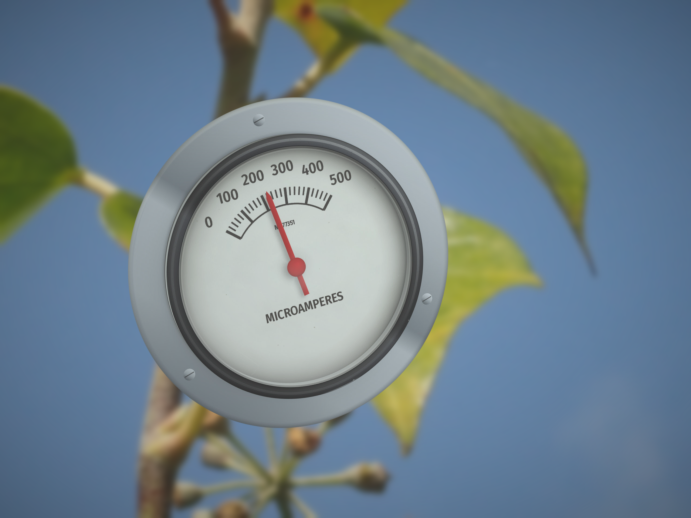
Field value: µA 220
